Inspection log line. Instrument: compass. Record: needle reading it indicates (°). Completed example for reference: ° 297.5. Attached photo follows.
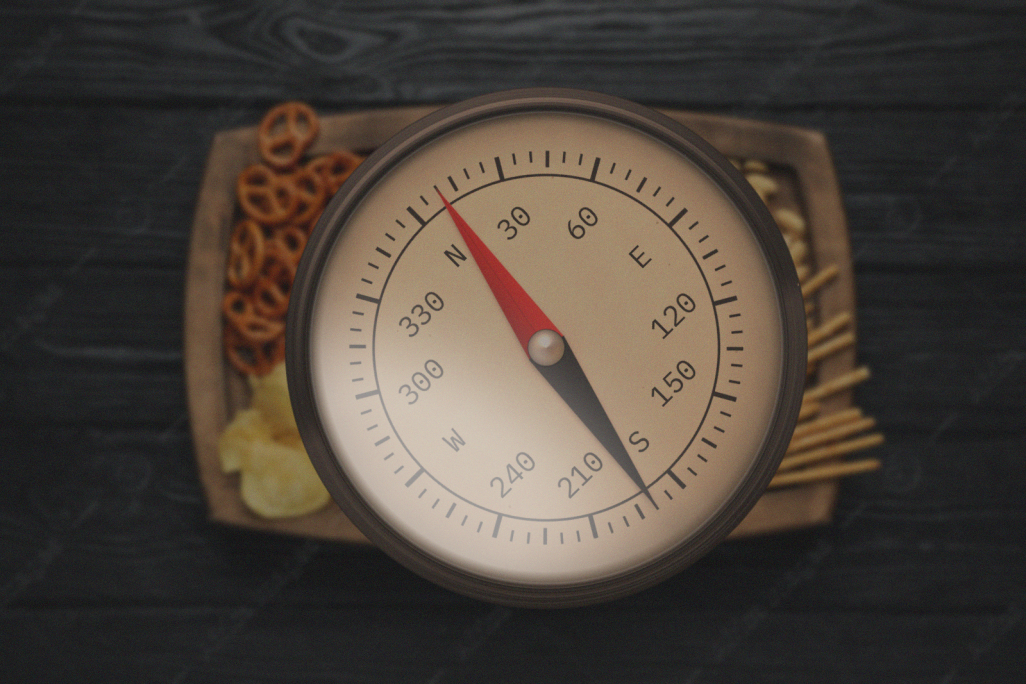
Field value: ° 10
